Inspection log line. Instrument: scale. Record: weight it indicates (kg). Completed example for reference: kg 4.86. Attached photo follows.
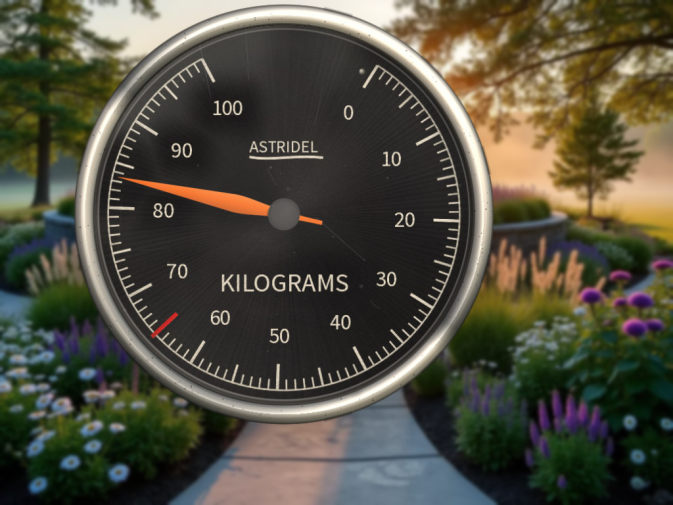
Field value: kg 83.5
